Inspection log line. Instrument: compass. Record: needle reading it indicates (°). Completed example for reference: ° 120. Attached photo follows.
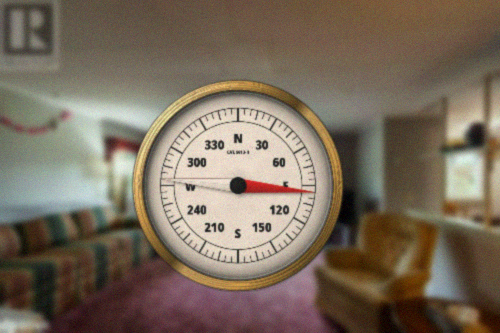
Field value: ° 95
